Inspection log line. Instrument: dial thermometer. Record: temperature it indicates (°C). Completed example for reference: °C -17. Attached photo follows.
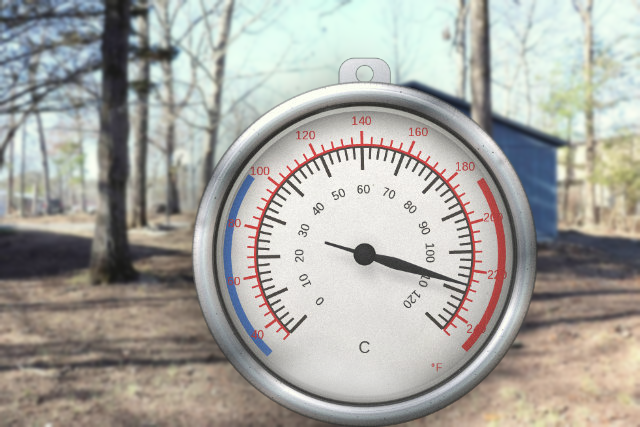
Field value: °C 108
